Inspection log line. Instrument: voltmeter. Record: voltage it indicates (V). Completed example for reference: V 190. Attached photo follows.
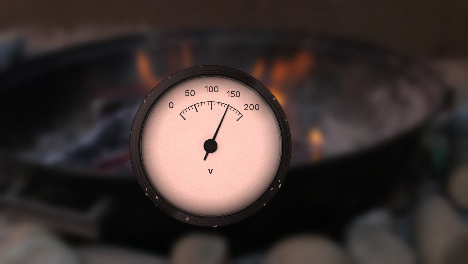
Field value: V 150
